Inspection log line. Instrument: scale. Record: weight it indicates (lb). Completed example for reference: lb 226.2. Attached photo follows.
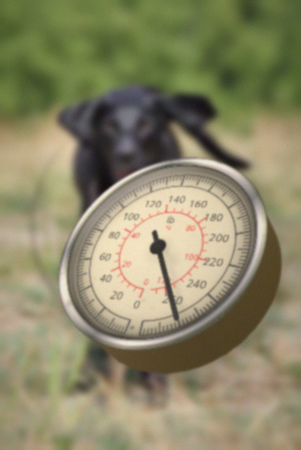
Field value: lb 260
